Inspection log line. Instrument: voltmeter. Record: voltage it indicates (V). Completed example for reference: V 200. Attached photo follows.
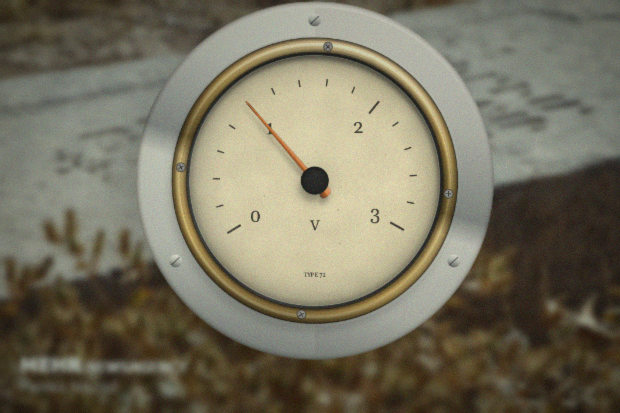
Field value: V 1
